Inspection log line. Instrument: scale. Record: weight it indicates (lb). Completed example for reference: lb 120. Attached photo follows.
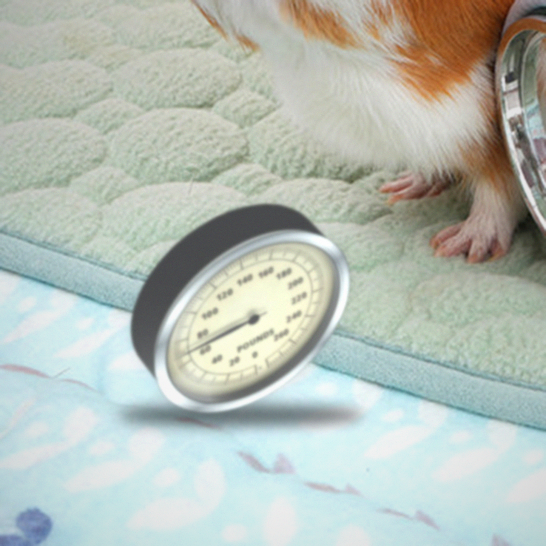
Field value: lb 70
